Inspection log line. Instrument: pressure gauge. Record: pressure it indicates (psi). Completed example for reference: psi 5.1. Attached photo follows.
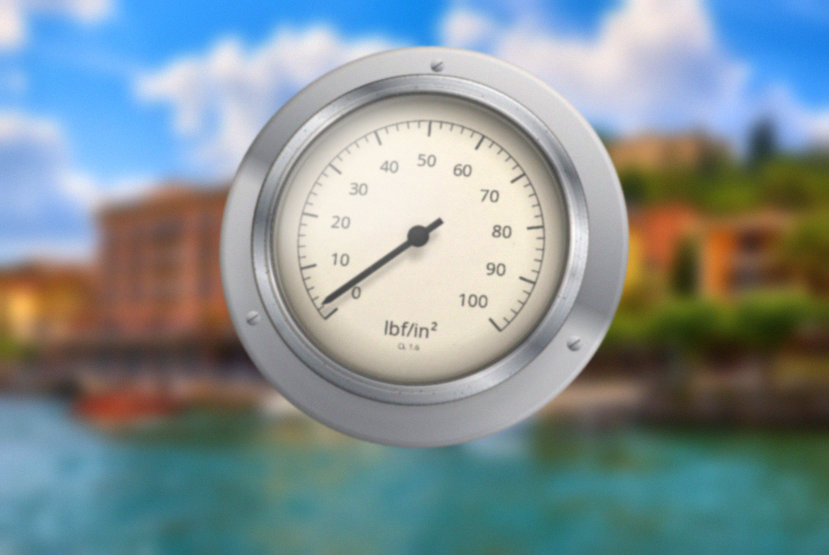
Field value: psi 2
